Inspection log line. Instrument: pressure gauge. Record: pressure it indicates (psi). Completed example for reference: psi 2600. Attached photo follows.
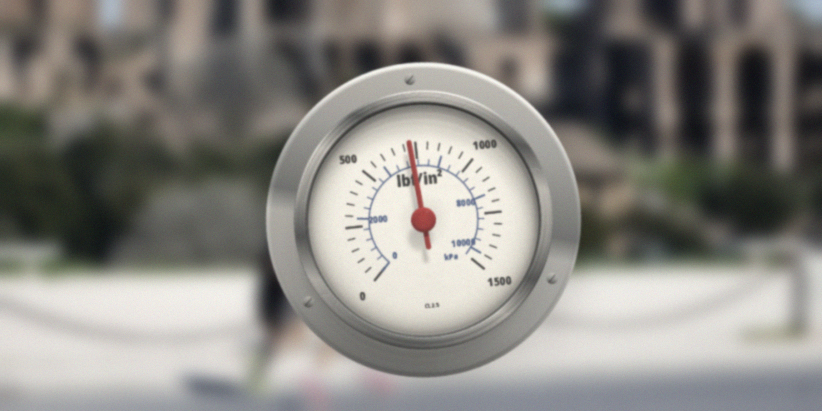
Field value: psi 725
